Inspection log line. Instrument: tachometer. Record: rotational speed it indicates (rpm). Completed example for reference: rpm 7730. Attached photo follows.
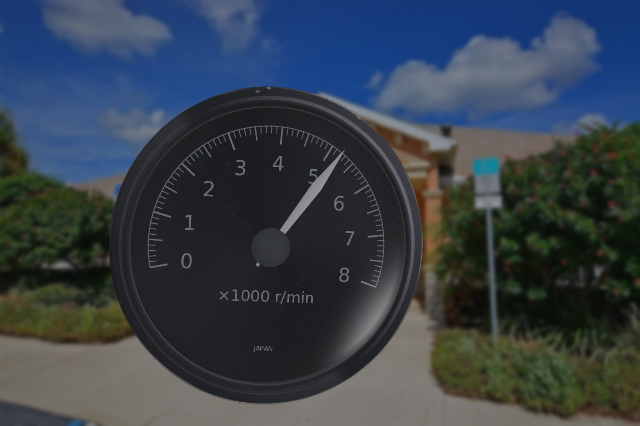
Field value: rpm 5200
